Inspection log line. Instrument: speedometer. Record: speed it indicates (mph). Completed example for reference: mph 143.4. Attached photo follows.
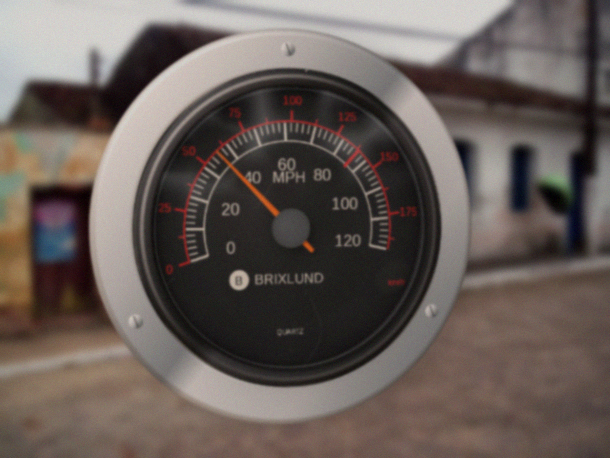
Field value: mph 36
